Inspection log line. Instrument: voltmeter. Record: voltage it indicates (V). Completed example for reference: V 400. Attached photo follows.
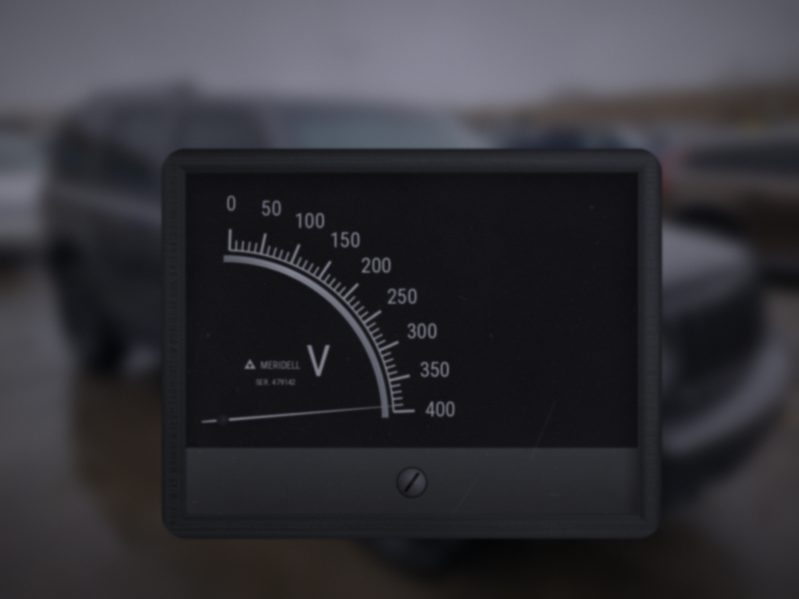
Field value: V 390
